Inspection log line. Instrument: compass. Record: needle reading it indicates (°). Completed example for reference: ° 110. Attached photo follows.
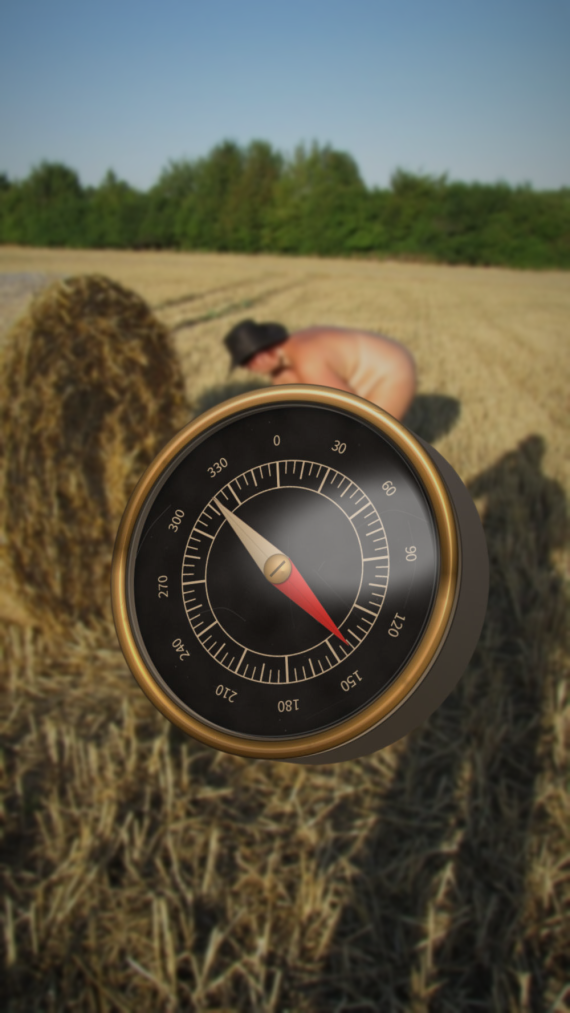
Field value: ° 140
